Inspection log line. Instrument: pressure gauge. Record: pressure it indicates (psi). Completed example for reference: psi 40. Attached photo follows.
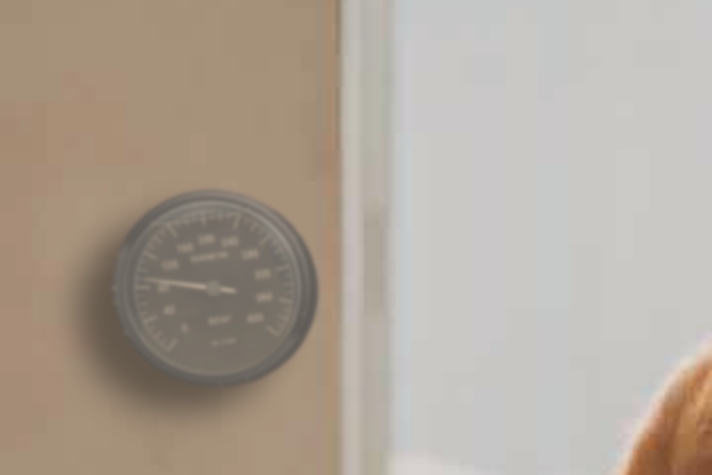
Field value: psi 90
